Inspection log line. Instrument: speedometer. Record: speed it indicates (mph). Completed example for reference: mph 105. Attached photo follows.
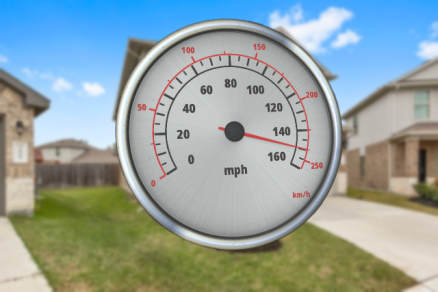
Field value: mph 150
